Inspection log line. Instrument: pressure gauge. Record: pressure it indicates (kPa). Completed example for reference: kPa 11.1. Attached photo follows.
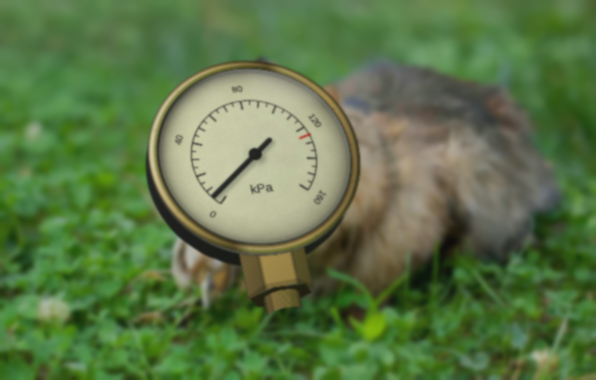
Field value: kPa 5
